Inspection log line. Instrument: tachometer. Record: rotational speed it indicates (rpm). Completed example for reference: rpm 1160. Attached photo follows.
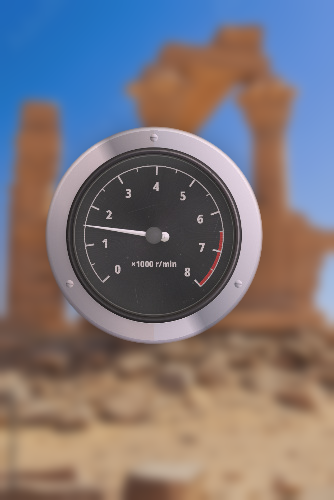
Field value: rpm 1500
